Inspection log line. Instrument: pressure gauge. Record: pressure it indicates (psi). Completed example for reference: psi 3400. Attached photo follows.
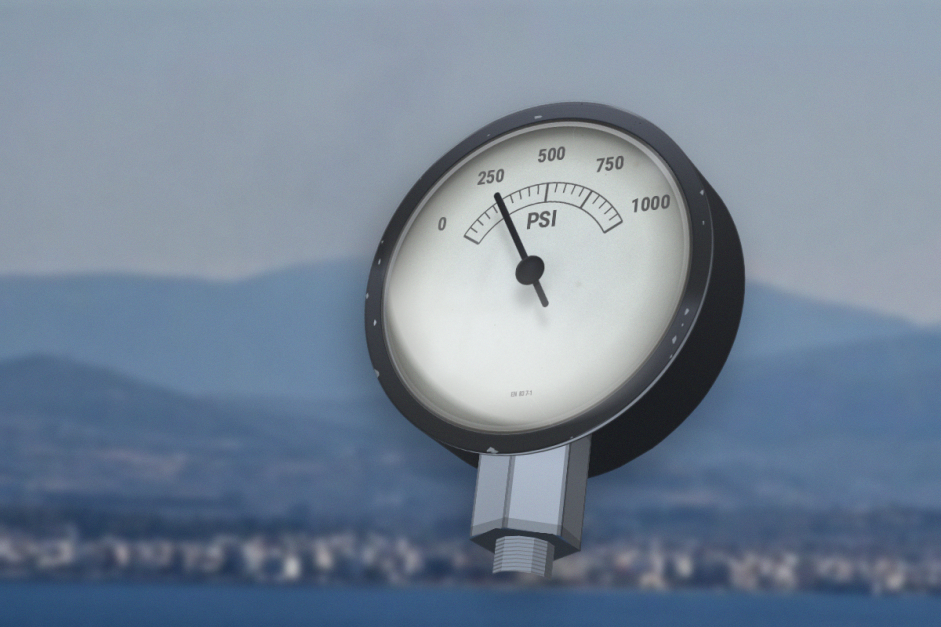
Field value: psi 250
